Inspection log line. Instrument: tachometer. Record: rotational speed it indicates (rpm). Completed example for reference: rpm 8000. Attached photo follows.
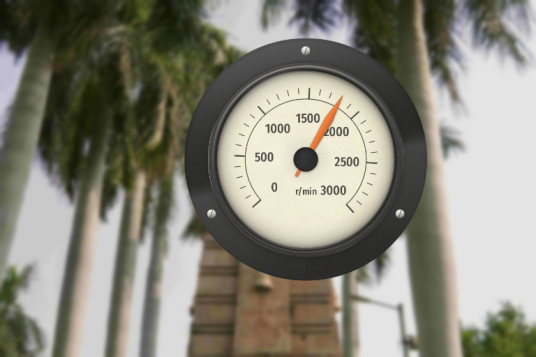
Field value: rpm 1800
